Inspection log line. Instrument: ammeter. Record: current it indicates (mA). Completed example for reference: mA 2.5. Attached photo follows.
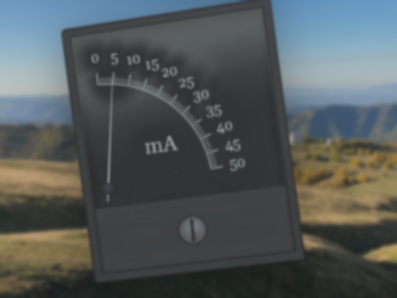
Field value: mA 5
